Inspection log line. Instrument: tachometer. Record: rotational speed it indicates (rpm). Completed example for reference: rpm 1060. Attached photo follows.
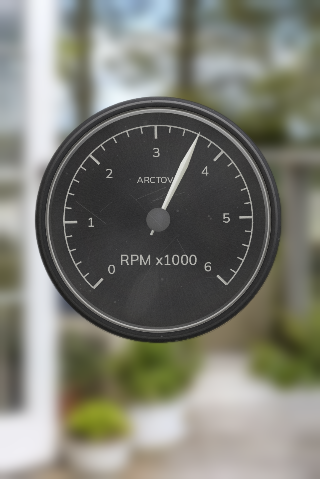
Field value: rpm 3600
